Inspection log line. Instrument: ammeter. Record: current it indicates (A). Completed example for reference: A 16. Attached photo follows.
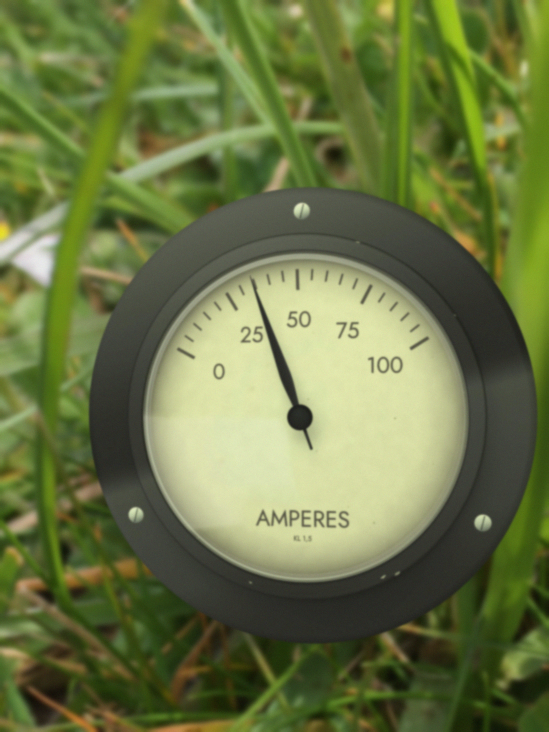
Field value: A 35
